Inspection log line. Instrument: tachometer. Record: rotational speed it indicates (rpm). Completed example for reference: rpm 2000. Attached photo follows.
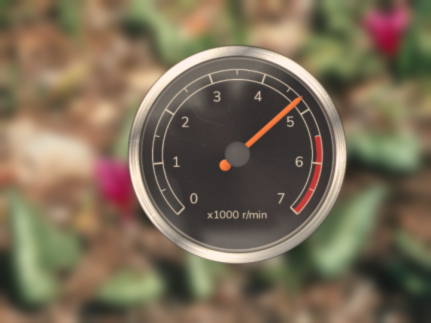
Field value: rpm 4750
